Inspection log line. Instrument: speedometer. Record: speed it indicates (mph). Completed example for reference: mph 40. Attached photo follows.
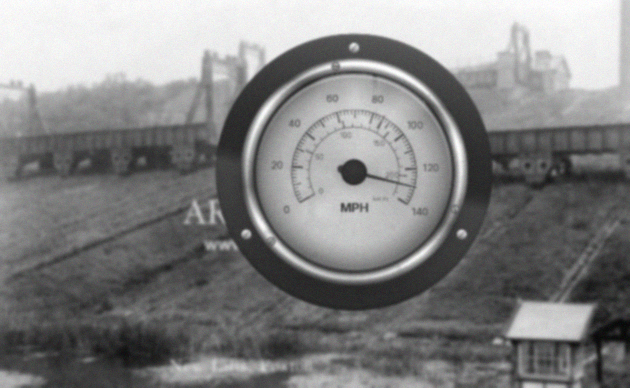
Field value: mph 130
